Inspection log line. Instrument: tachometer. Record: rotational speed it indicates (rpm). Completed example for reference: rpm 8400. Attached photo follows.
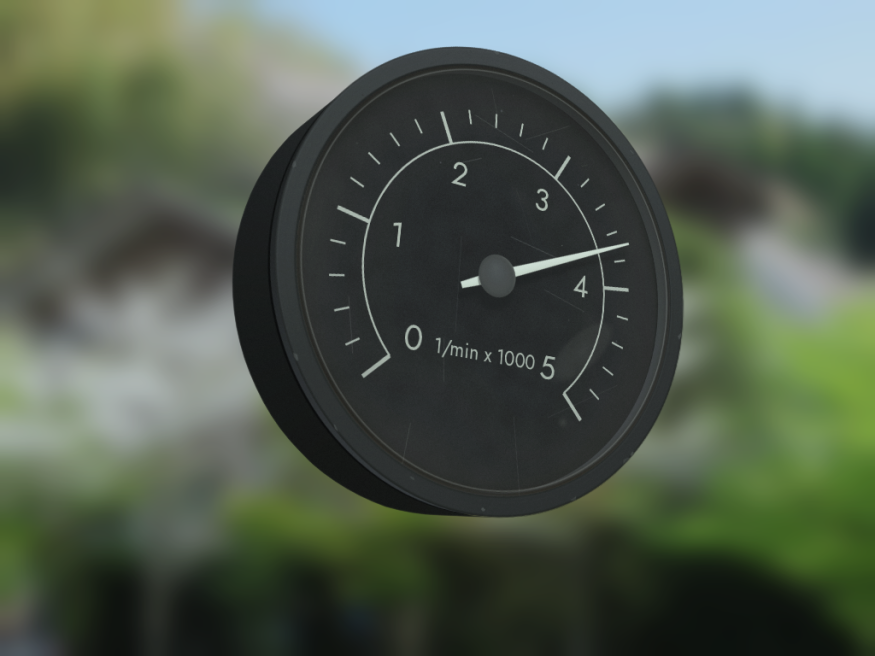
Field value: rpm 3700
